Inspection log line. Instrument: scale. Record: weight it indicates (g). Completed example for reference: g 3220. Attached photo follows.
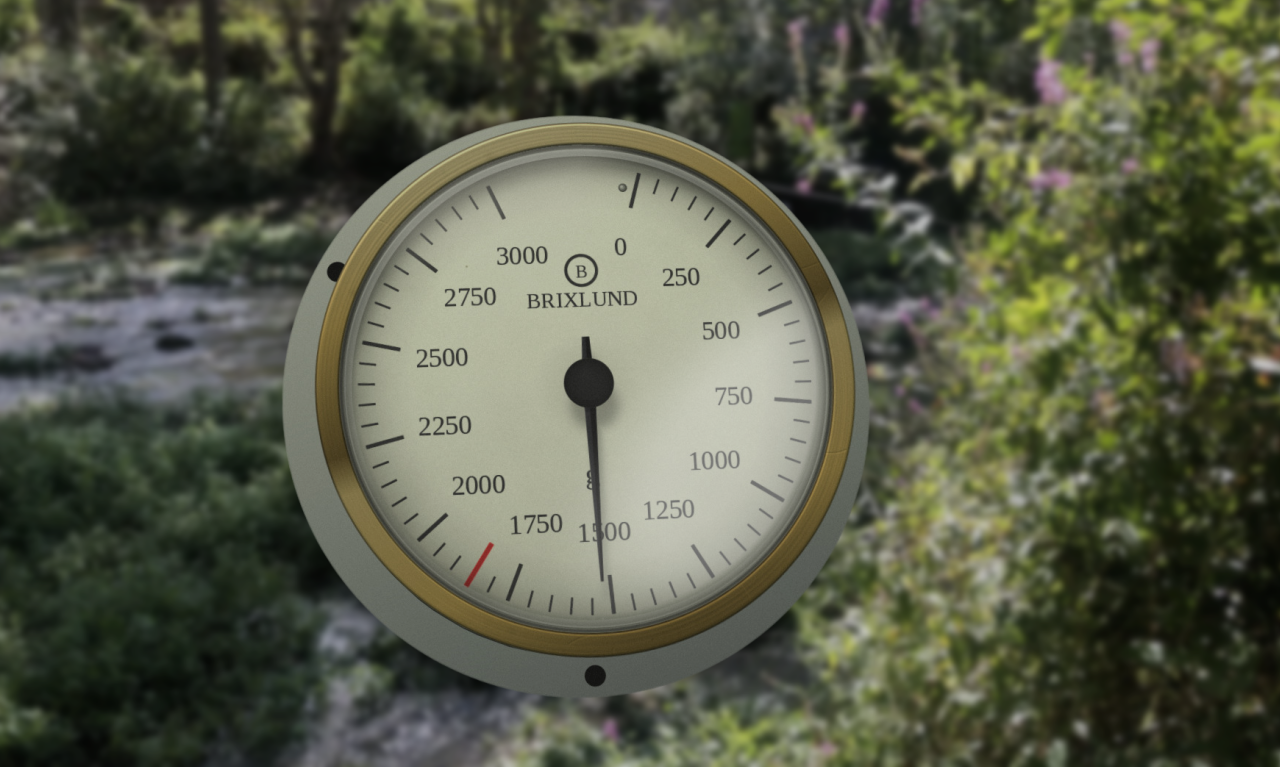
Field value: g 1525
